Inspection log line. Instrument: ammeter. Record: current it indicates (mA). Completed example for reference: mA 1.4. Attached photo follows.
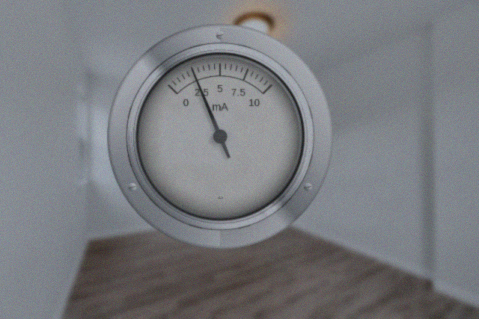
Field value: mA 2.5
